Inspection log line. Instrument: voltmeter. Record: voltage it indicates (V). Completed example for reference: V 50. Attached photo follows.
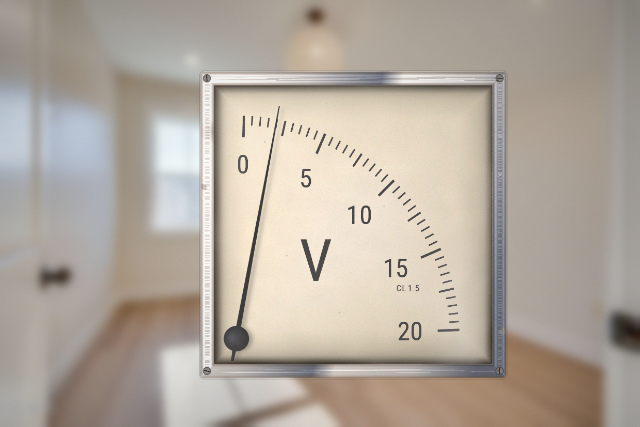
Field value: V 2
